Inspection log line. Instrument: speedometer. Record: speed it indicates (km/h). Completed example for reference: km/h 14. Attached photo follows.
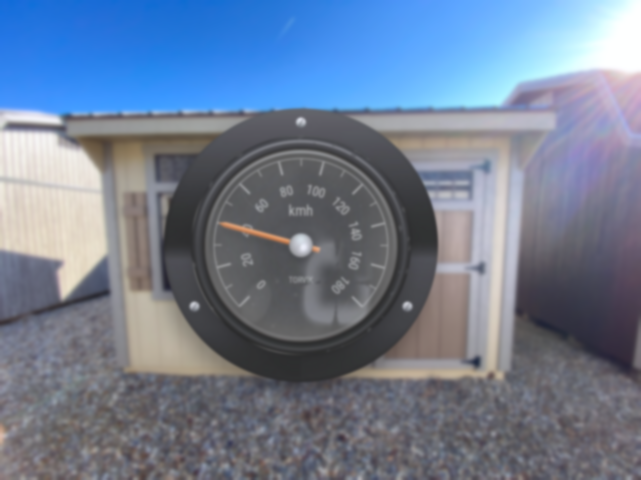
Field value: km/h 40
